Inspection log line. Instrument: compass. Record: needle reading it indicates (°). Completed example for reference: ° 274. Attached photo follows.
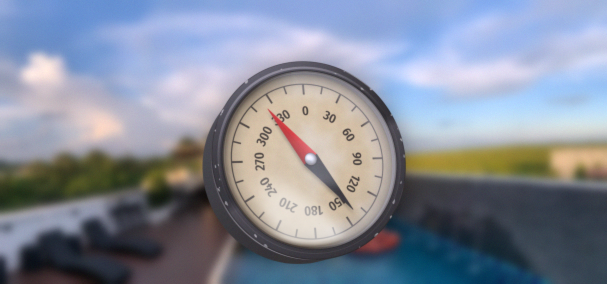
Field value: ° 322.5
